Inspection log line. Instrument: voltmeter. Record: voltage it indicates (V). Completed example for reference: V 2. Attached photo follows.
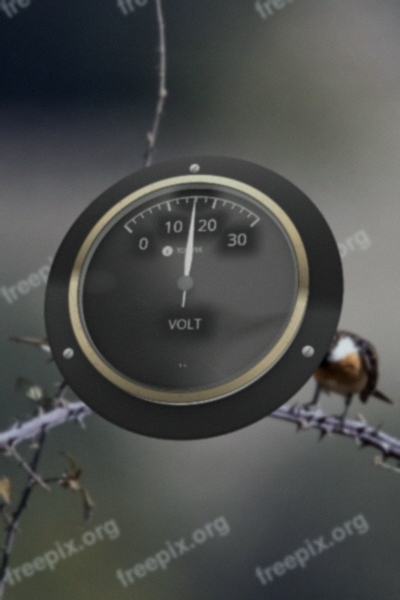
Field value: V 16
